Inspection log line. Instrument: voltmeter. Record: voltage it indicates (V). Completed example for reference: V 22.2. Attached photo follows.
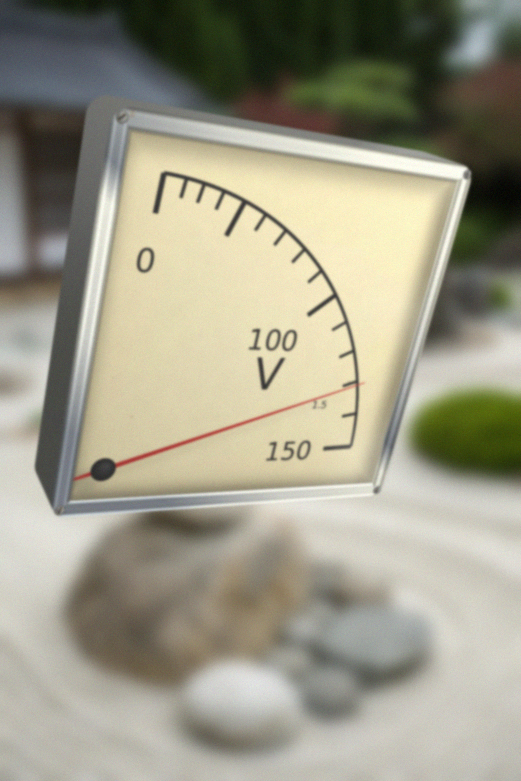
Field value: V 130
